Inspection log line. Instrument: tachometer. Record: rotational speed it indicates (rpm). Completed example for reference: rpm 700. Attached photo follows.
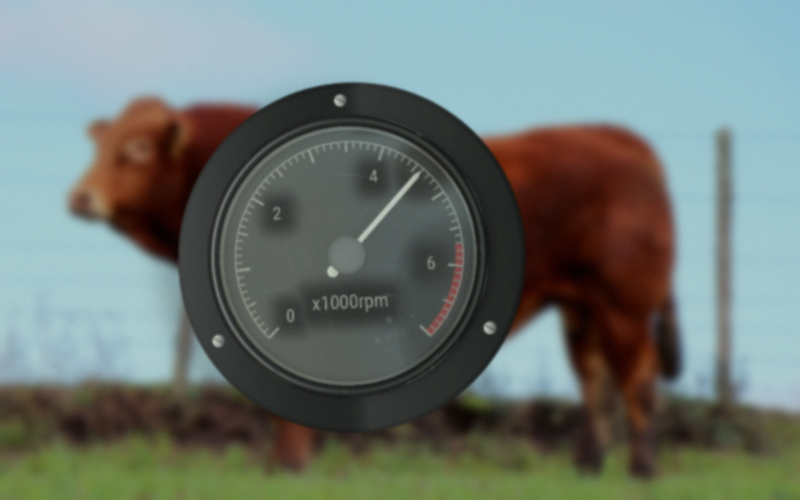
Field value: rpm 4600
